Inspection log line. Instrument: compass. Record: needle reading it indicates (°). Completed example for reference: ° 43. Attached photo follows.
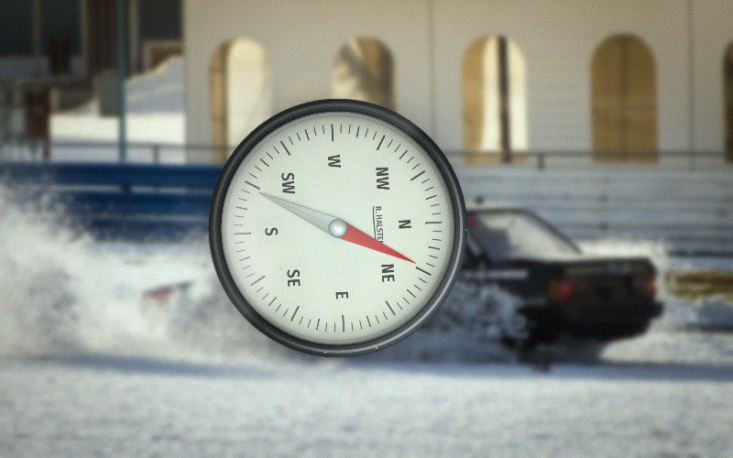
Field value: ° 27.5
